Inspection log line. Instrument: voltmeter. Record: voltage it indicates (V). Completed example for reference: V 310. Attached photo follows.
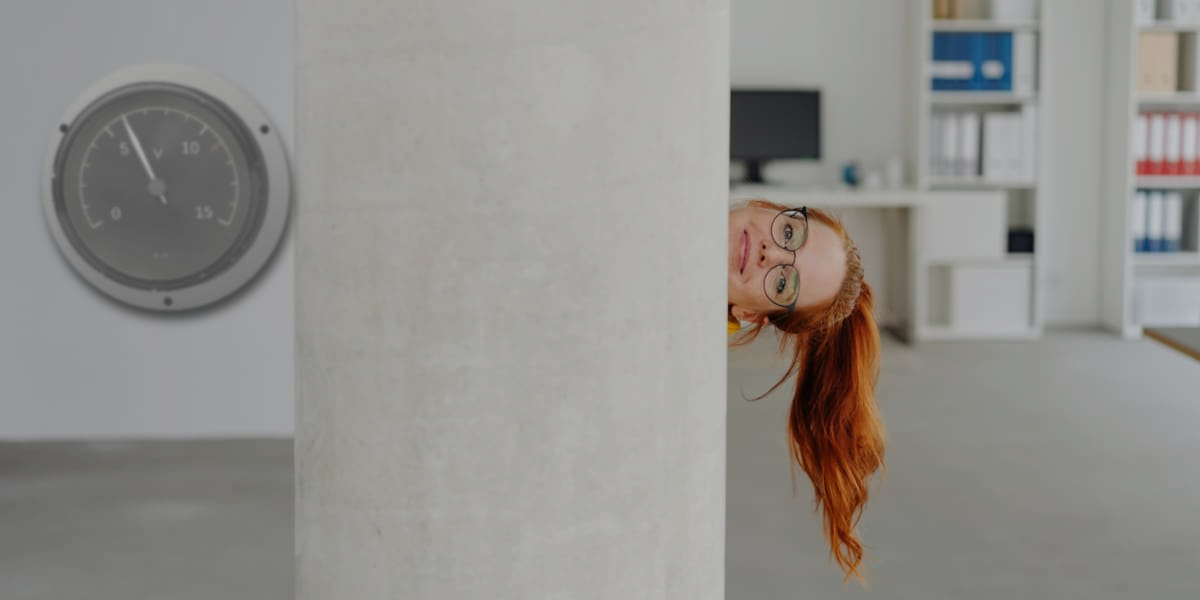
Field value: V 6
